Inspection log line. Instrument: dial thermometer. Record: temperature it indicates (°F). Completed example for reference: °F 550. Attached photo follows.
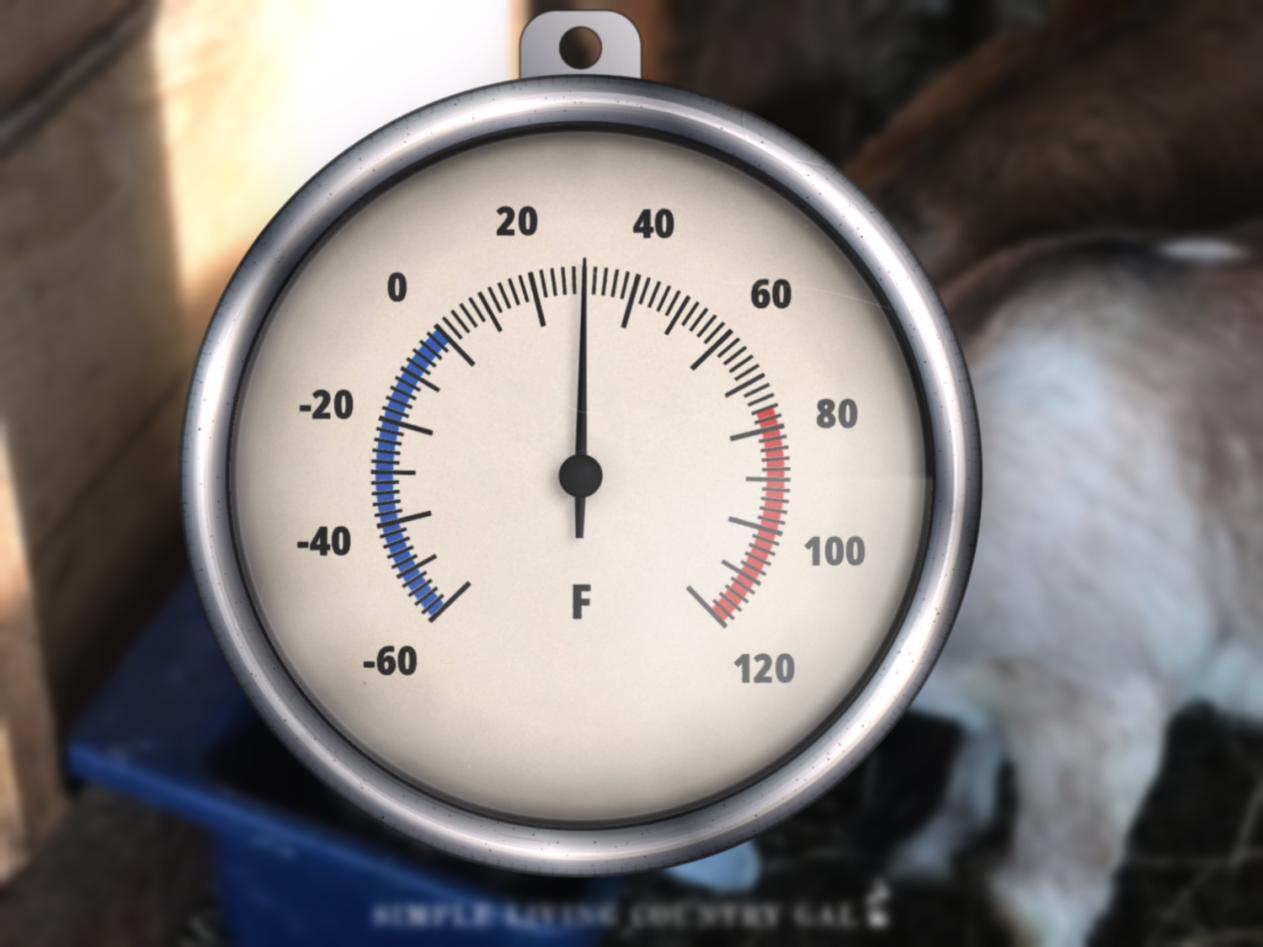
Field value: °F 30
